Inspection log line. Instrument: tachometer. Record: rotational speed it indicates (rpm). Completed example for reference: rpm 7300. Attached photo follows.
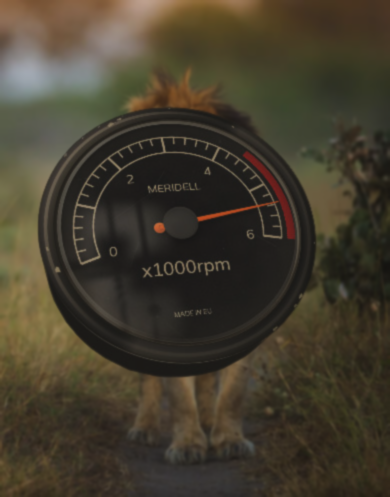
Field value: rpm 5400
